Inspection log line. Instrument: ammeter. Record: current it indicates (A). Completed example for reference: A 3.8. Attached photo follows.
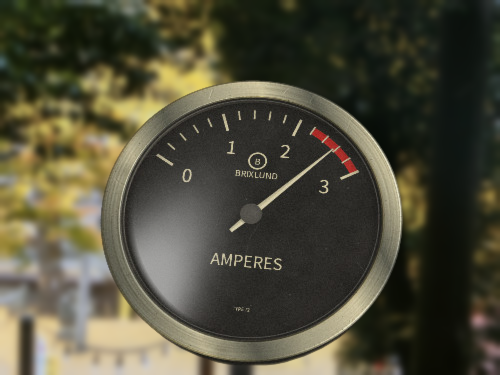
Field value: A 2.6
